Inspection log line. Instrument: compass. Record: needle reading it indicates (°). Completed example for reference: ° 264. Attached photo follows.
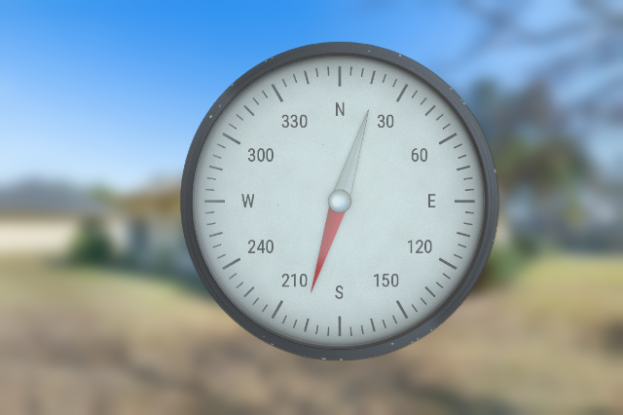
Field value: ° 197.5
